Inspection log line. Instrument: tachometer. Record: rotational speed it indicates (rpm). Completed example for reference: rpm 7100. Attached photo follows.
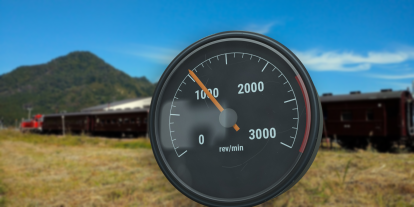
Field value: rpm 1050
